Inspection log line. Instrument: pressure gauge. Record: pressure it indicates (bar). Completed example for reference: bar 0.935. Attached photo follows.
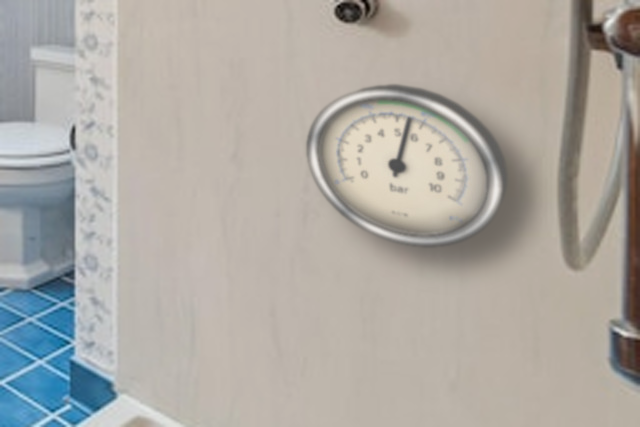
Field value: bar 5.5
